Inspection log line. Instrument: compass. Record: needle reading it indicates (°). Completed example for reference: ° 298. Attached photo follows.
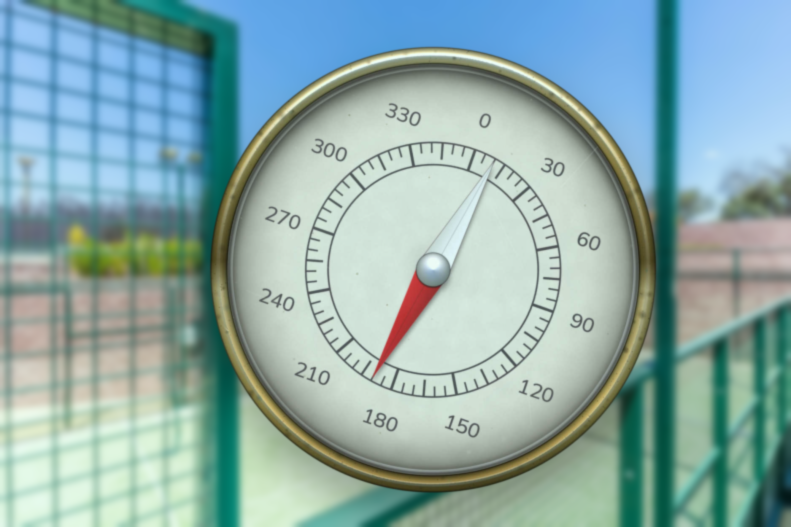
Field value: ° 190
